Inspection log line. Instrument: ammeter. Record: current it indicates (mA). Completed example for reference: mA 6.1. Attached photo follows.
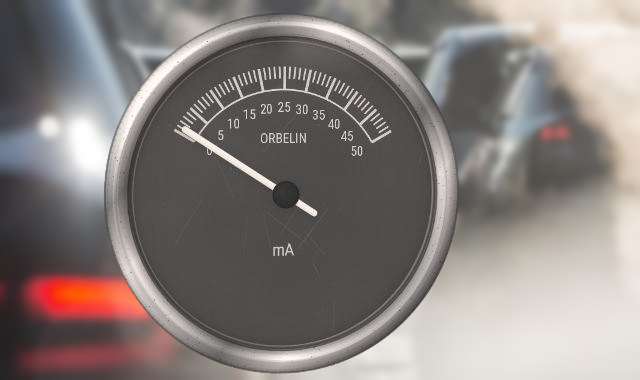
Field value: mA 1
